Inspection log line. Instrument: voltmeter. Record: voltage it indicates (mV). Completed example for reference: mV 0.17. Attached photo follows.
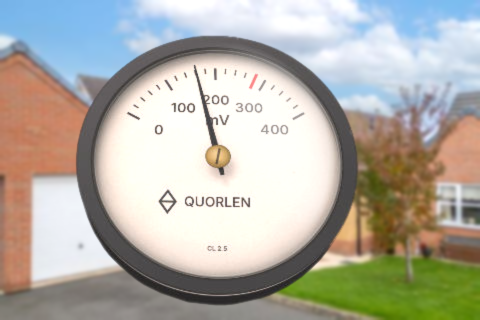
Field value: mV 160
